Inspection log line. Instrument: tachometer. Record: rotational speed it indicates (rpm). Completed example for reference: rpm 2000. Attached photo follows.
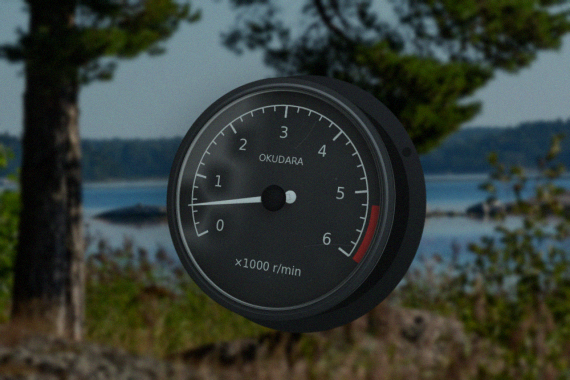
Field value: rpm 500
